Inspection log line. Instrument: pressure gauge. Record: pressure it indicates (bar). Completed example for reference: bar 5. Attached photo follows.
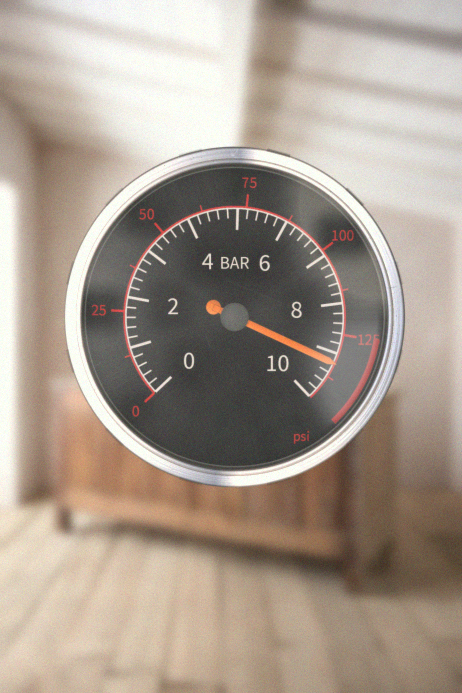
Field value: bar 9.2
